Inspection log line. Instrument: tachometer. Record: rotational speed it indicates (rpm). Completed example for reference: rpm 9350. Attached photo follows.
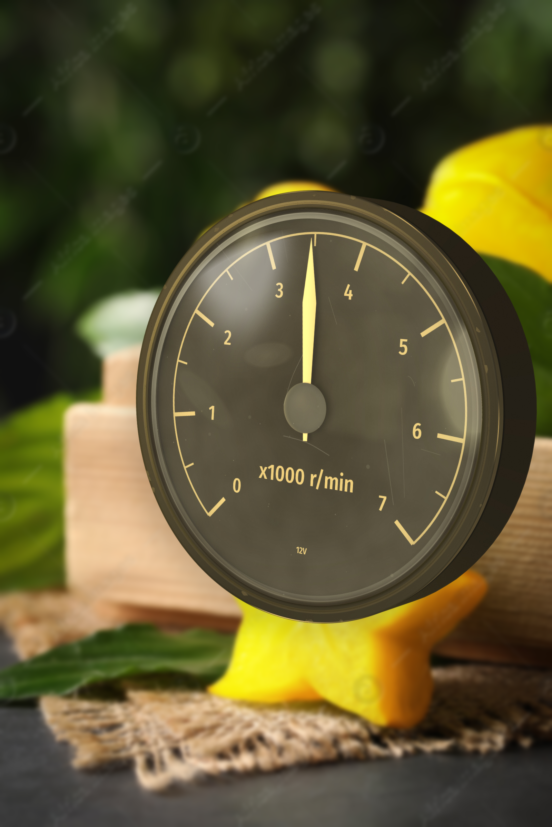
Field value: rpm 3500
